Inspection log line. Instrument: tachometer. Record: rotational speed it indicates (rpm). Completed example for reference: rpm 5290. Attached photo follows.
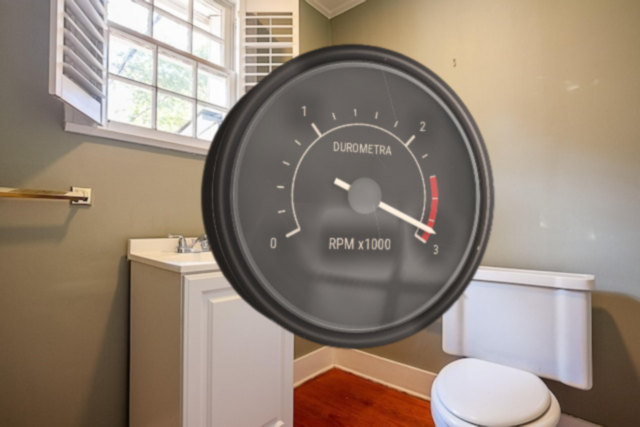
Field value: rpm 2900
